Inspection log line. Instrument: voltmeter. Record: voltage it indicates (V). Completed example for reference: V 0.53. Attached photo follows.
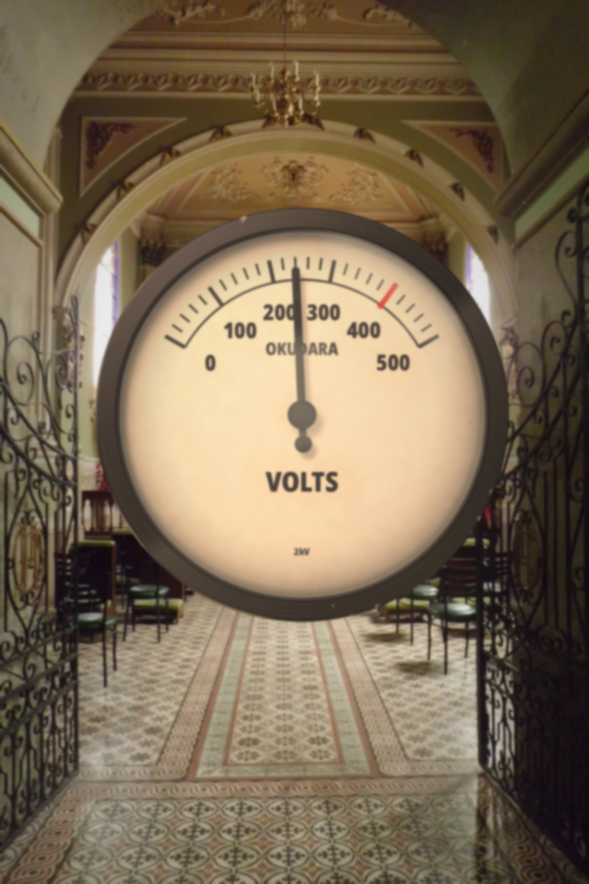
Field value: V 240
